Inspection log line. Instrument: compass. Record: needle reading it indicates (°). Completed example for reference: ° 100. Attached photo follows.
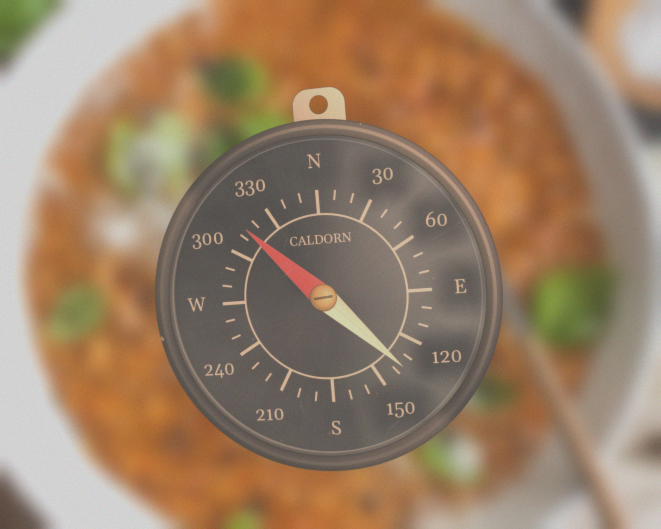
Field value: ° 315
